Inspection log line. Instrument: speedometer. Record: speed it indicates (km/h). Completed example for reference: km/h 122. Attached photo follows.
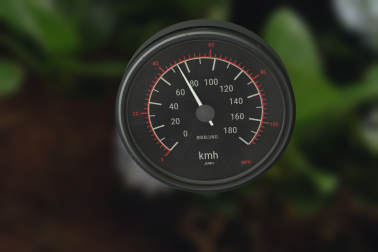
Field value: km/h 75
